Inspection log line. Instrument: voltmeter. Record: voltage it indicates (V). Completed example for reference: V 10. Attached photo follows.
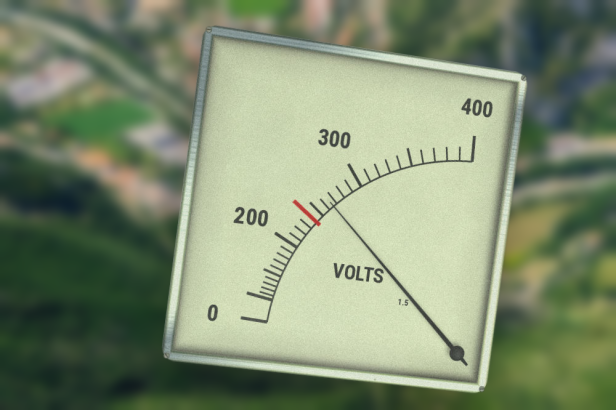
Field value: V 265
